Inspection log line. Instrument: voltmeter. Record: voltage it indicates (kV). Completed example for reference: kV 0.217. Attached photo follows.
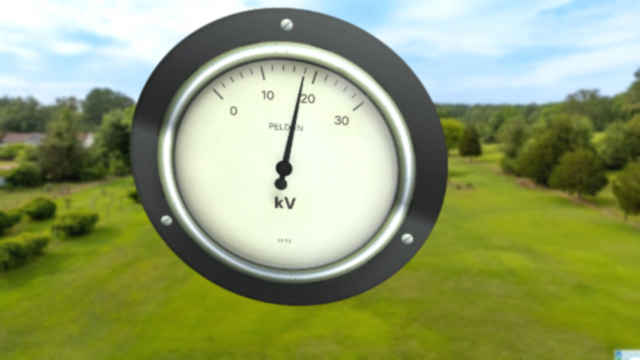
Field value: kV 18
